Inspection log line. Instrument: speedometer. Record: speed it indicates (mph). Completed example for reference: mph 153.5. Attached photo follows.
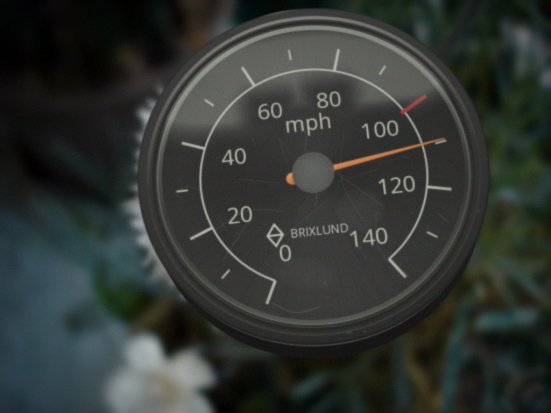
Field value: mph 110
